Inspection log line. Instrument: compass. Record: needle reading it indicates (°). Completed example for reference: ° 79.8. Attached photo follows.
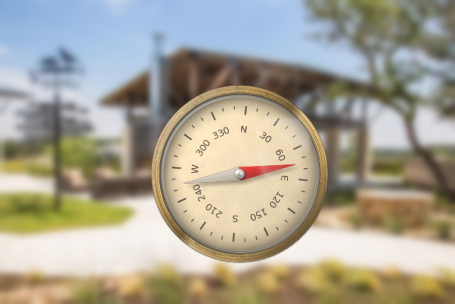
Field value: ° 75
